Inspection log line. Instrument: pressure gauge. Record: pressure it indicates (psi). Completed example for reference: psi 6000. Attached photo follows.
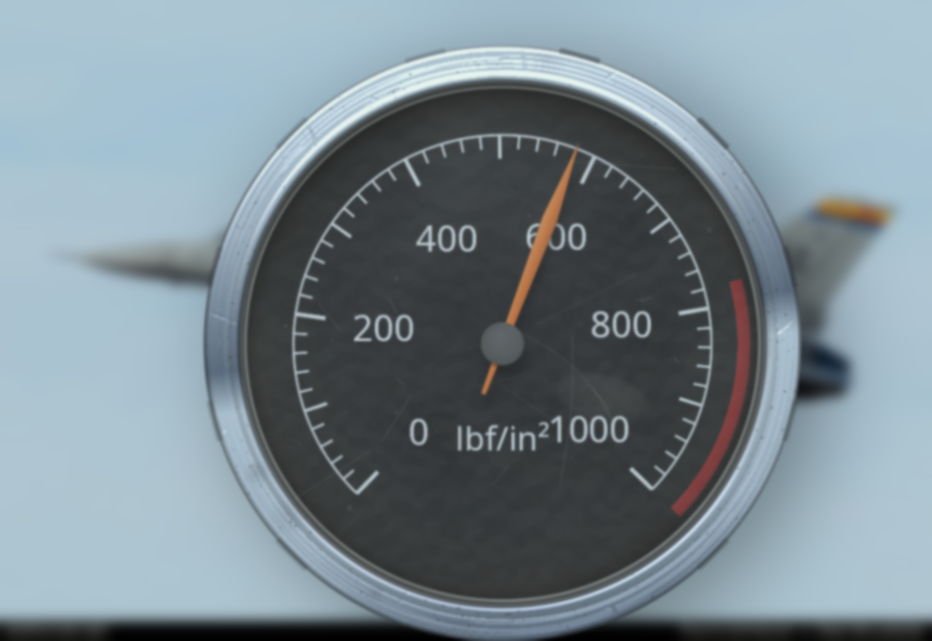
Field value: psi 580
